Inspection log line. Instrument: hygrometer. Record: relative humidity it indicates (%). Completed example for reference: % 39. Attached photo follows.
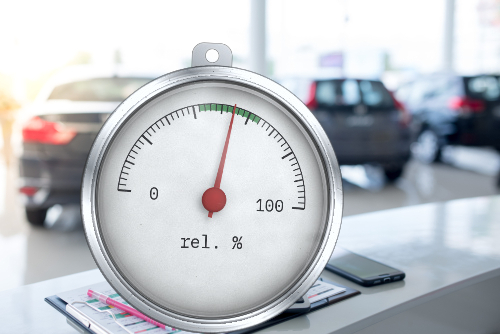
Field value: % 54
